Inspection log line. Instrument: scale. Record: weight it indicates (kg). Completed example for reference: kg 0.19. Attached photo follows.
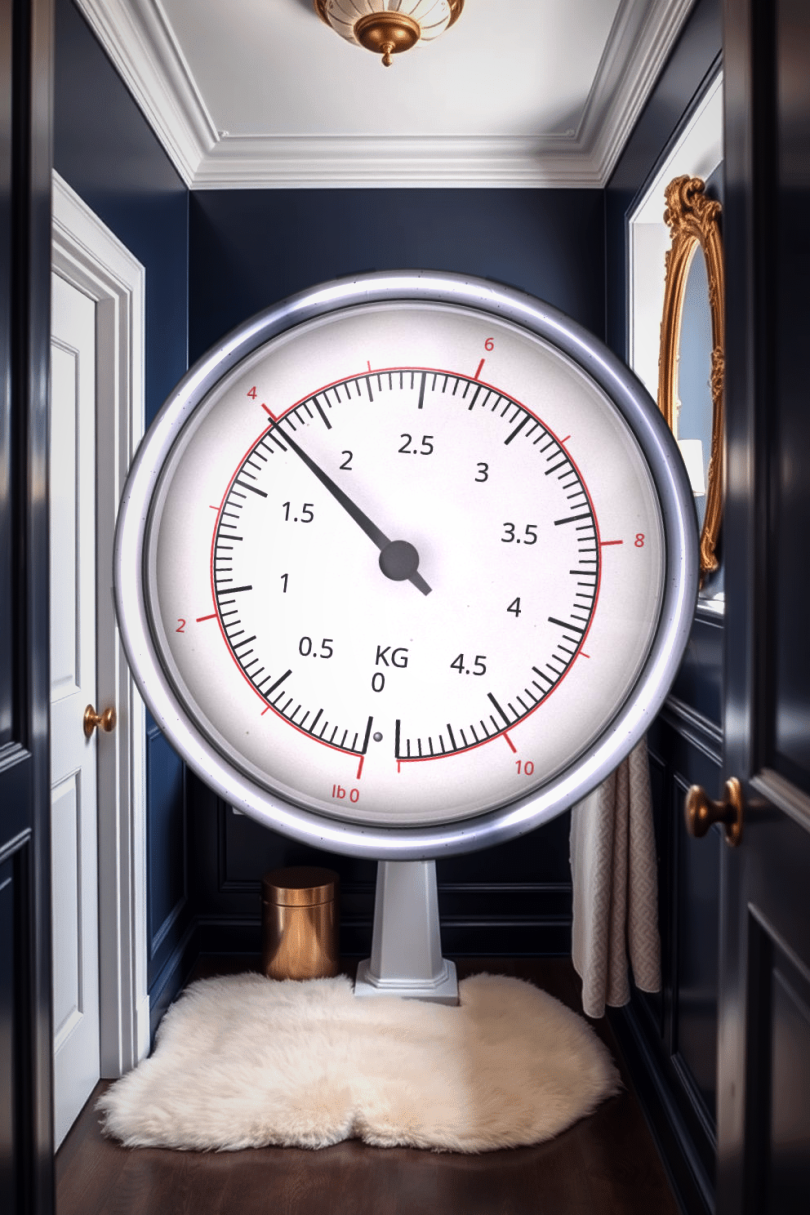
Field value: kg 1.8
